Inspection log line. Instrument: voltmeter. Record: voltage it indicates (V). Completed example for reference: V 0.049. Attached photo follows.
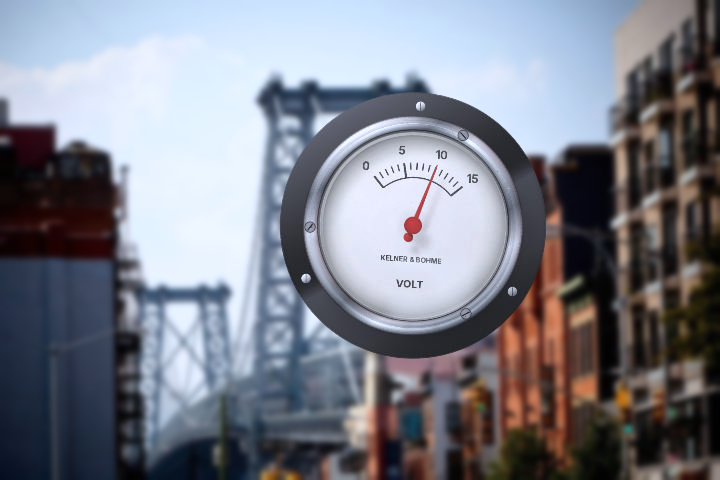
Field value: V 10
